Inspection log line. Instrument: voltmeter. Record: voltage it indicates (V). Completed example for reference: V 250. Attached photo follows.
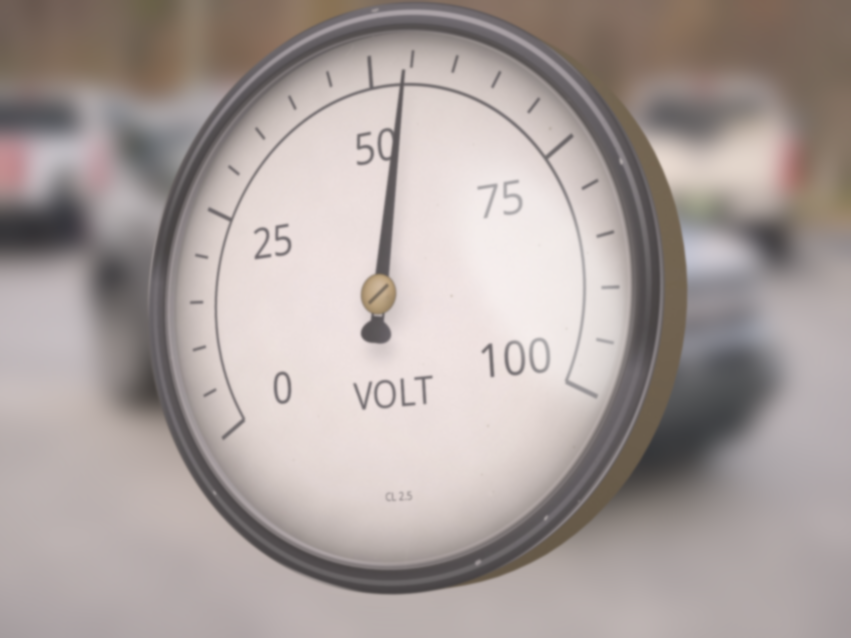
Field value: V 55
